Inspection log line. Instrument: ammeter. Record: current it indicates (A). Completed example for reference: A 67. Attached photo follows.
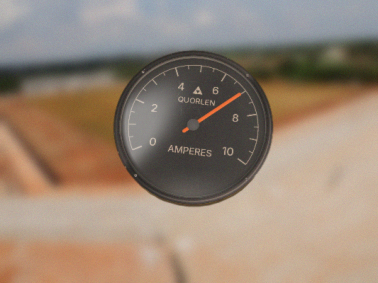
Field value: A 7
